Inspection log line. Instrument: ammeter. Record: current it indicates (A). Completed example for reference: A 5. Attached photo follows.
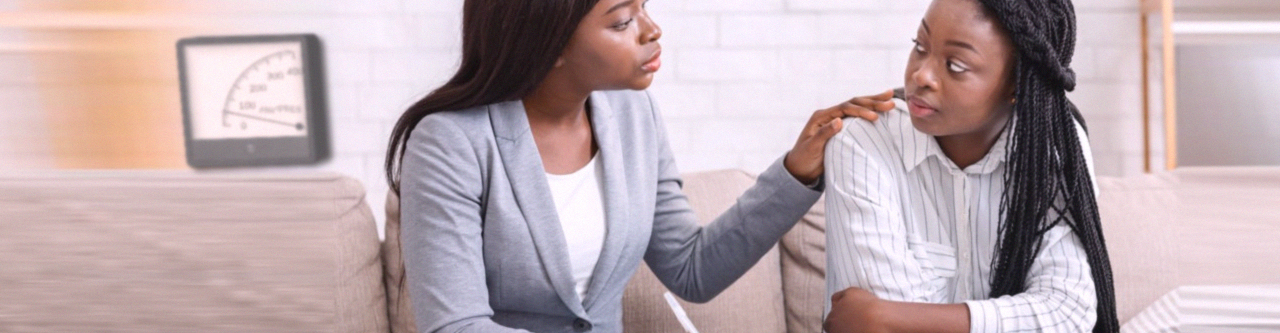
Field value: A 50
